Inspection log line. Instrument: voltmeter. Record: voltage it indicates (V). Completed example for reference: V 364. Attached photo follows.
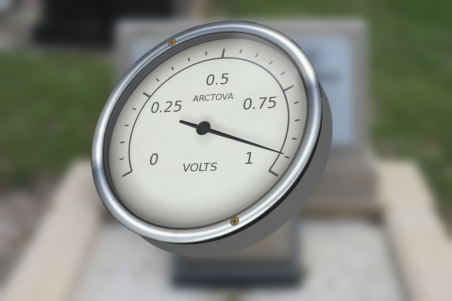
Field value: V 0.95
